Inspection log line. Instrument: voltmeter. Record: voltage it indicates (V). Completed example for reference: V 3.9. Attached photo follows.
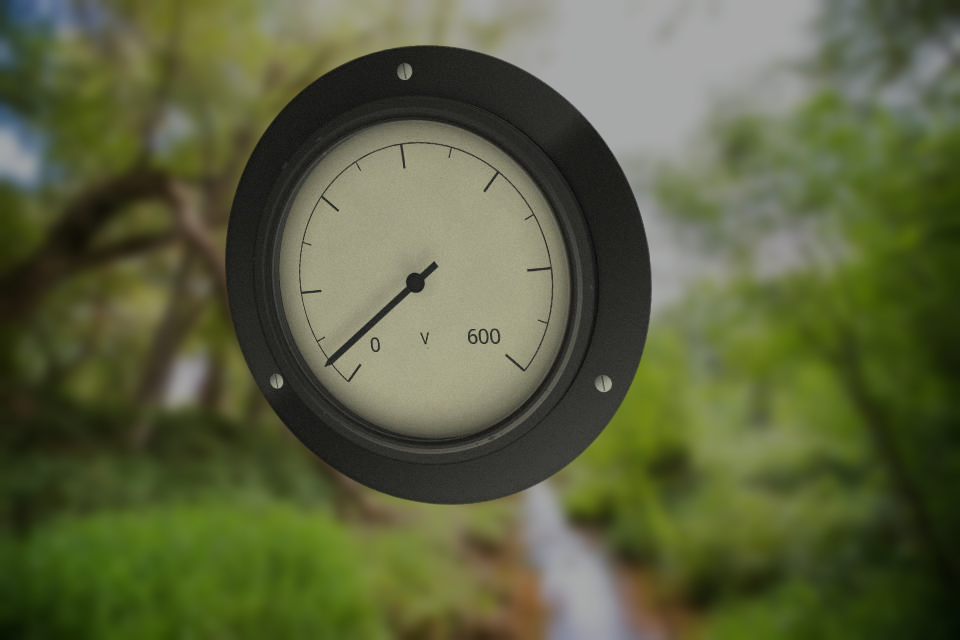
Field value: V 25
